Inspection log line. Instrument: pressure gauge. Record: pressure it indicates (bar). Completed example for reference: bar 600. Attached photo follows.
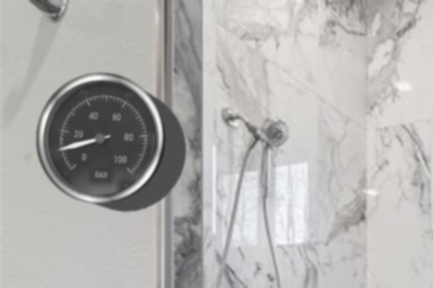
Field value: bar 10
